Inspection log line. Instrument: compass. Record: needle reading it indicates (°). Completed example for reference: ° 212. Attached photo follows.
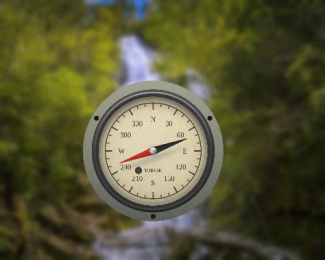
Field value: ° 250
